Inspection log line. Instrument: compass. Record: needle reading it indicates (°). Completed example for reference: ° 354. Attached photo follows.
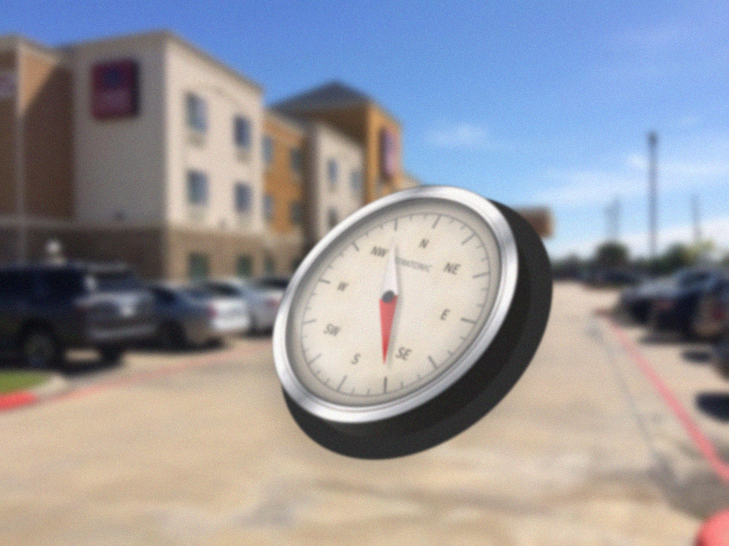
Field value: ° 150
